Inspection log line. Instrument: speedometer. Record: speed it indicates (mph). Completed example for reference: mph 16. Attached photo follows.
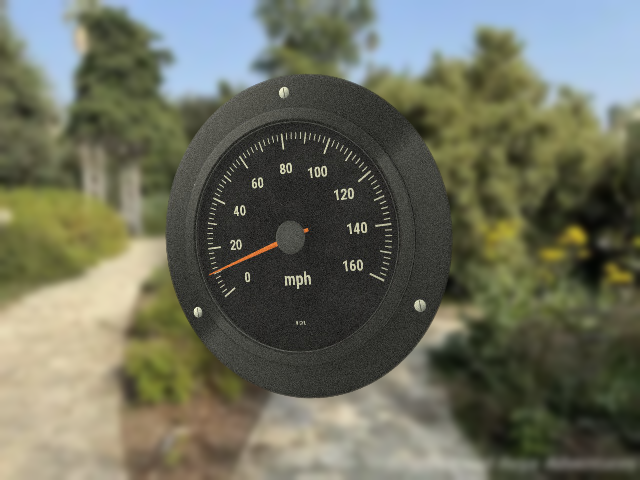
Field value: mph 10
